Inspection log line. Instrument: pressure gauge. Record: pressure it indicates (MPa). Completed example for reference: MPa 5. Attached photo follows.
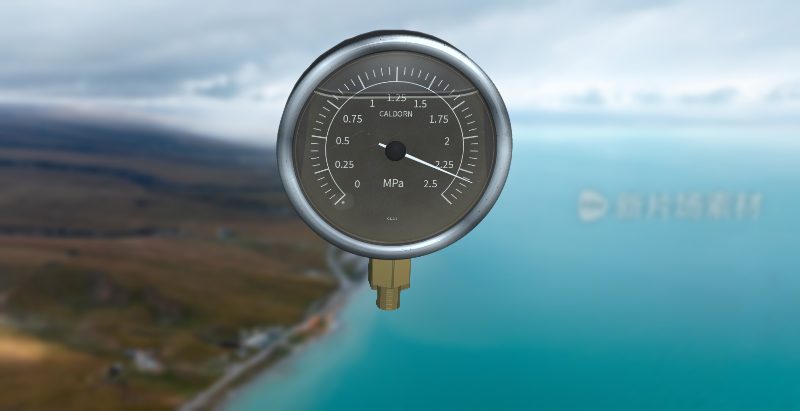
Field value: MPa 2.3
